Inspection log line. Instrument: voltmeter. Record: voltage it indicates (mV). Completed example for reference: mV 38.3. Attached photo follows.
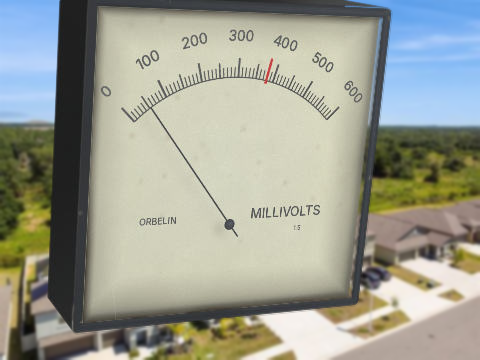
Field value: mV 50
